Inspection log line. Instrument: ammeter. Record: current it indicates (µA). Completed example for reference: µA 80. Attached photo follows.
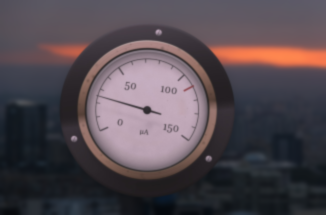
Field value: µA 25
